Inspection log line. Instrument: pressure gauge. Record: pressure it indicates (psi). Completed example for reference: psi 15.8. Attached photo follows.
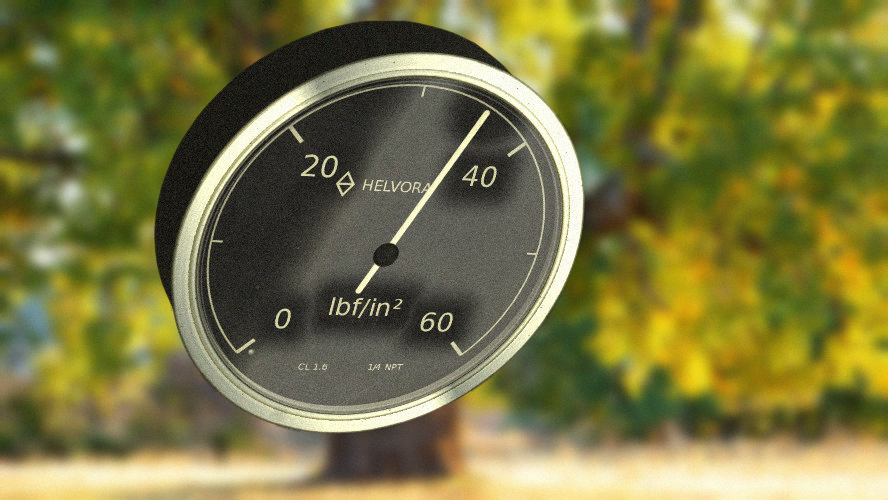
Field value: psi 35
